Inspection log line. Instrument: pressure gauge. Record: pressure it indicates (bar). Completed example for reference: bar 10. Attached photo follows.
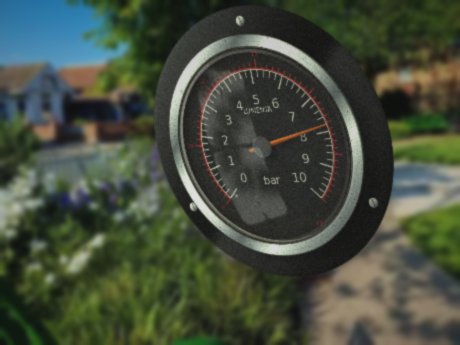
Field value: bar 7.8
